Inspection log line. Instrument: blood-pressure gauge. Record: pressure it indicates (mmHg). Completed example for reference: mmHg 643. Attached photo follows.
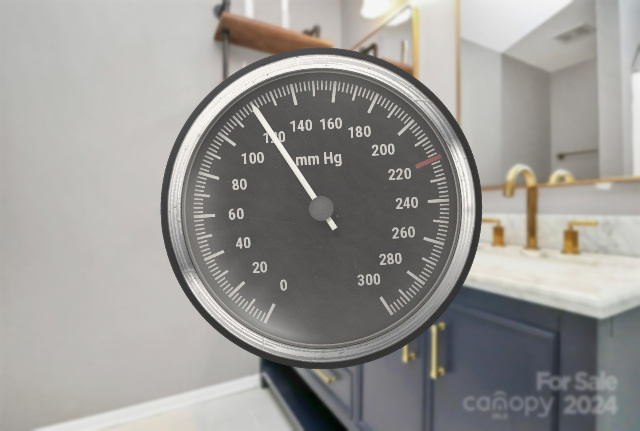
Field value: mmHg 120
